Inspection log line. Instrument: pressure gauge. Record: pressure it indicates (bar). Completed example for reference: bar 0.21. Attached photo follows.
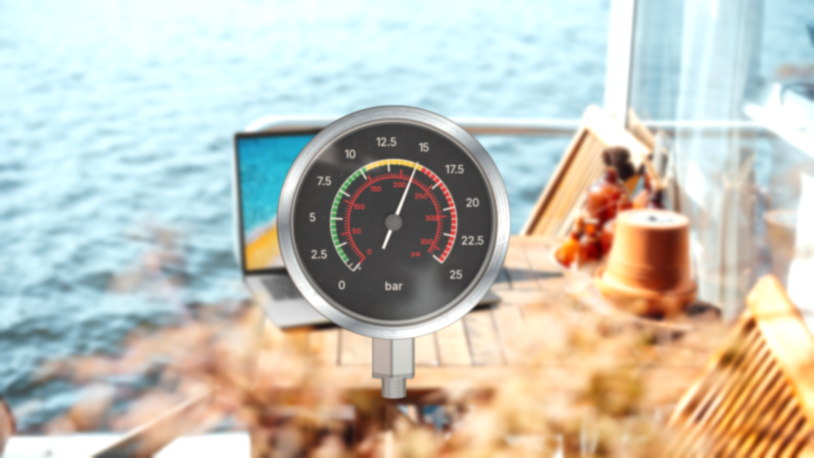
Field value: bar 15
